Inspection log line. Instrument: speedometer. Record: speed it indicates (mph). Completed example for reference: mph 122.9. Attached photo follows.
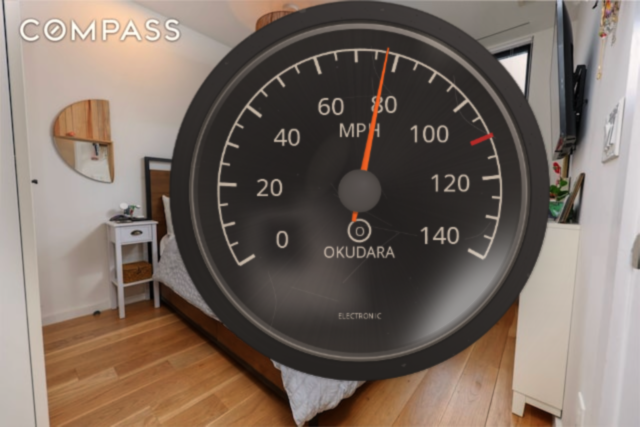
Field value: mph 77.5
